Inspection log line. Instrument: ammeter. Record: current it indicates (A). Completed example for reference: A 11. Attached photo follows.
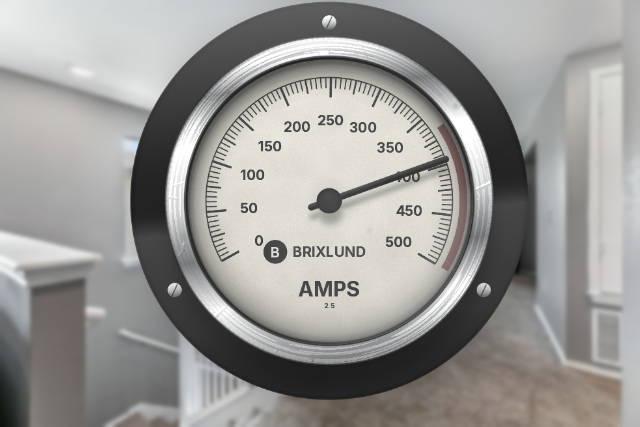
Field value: A 395
